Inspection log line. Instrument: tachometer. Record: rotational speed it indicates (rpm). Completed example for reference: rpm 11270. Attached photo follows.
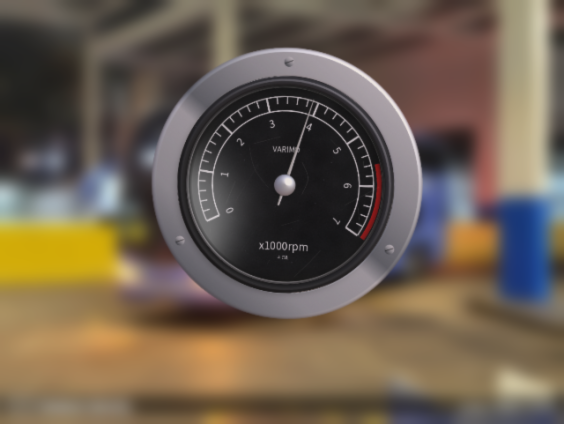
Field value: rpm 3900
